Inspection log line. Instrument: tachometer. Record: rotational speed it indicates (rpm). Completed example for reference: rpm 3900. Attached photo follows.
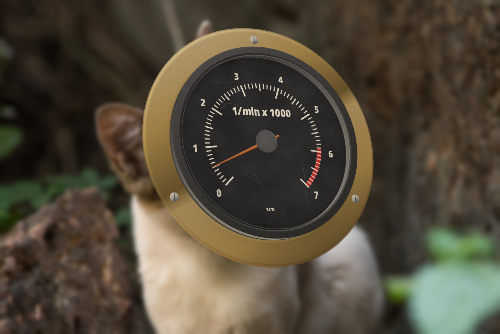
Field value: rpm 500
